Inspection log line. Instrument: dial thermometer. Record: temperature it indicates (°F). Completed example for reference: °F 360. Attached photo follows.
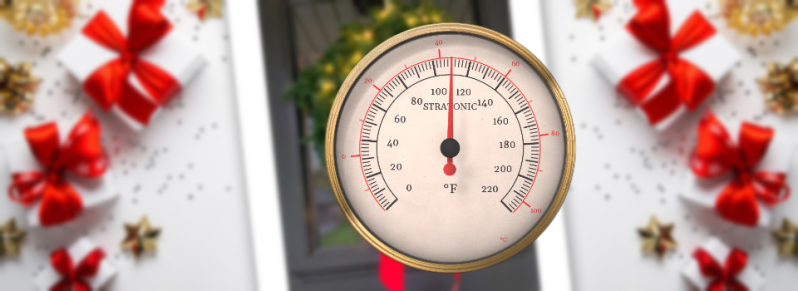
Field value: °F 110
